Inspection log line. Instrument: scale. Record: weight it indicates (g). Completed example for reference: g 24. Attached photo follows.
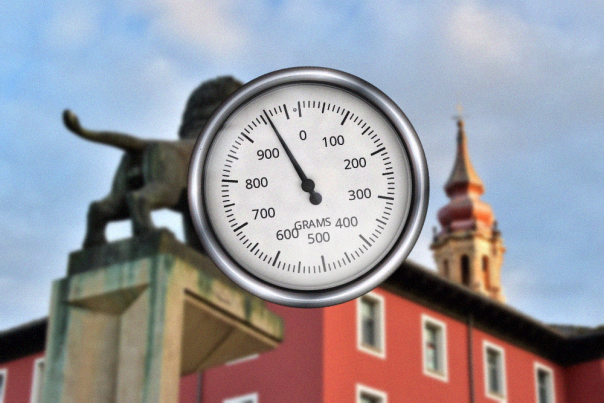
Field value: g 960
